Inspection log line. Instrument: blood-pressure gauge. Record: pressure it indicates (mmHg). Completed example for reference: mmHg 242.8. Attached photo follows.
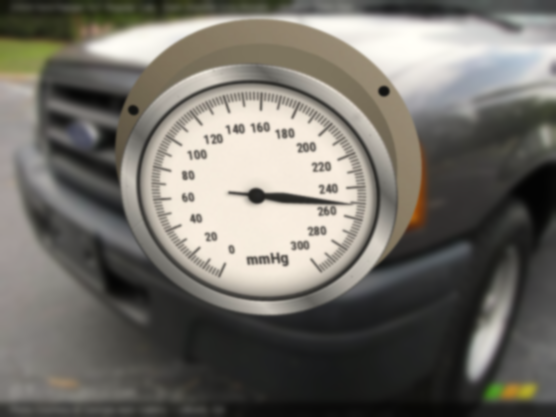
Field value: mmHg 250
